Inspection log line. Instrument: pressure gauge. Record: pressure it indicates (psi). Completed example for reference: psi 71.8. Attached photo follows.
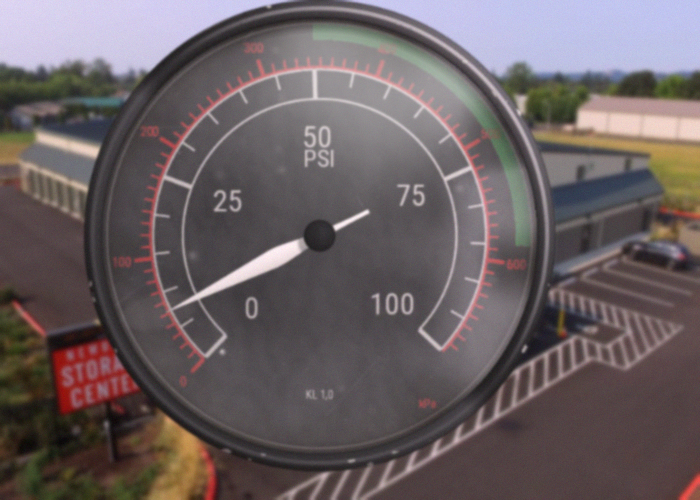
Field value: psi 7.5
